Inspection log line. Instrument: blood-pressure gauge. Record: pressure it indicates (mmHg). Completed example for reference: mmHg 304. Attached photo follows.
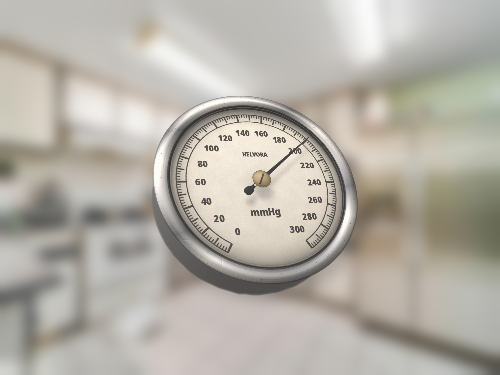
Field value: mmHg 200
